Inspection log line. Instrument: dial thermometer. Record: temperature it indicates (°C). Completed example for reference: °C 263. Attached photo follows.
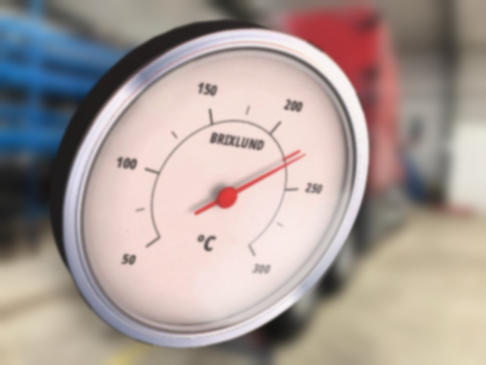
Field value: °C 225
